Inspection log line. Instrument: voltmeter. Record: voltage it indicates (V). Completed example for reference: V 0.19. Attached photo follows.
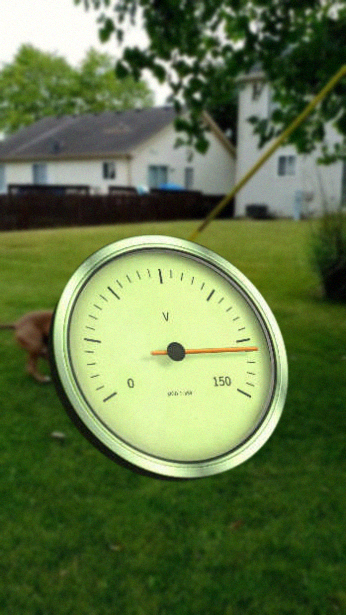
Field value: V 130
